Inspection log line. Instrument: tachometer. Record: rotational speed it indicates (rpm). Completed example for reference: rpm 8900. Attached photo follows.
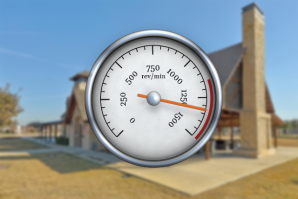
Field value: rpm 1325
